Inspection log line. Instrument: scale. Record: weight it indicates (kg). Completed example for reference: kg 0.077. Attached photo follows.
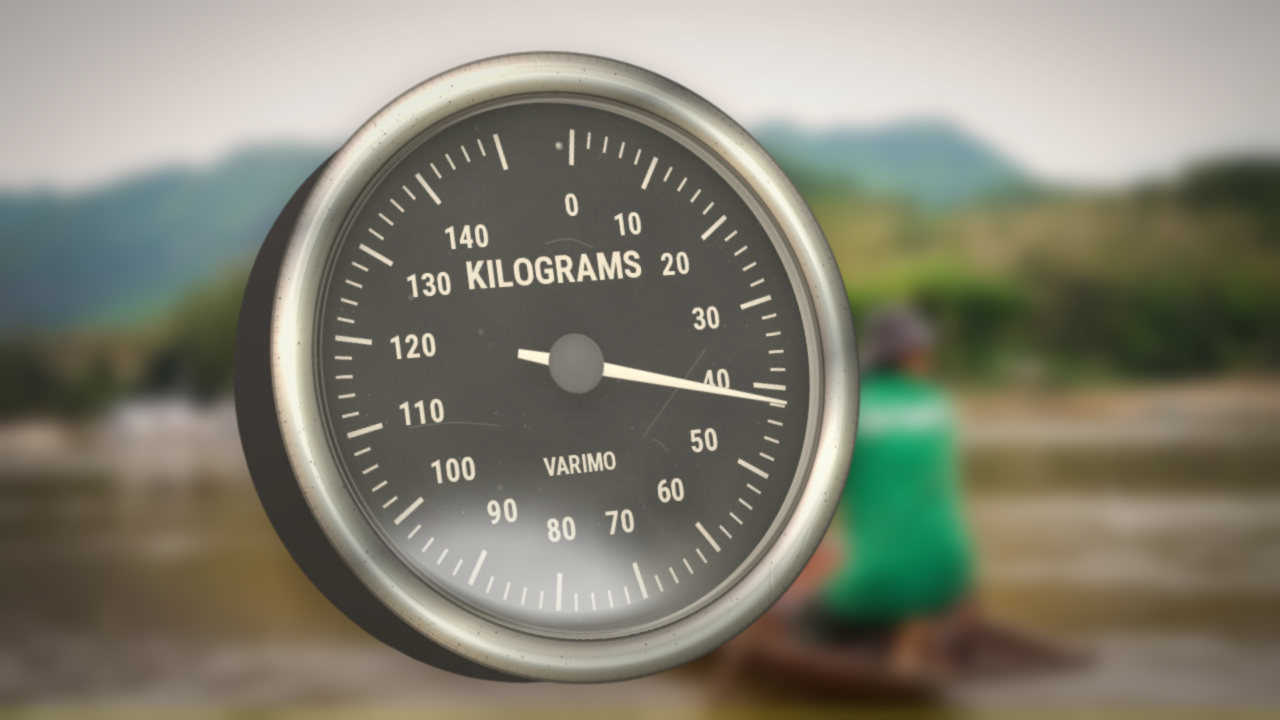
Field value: kg 42
